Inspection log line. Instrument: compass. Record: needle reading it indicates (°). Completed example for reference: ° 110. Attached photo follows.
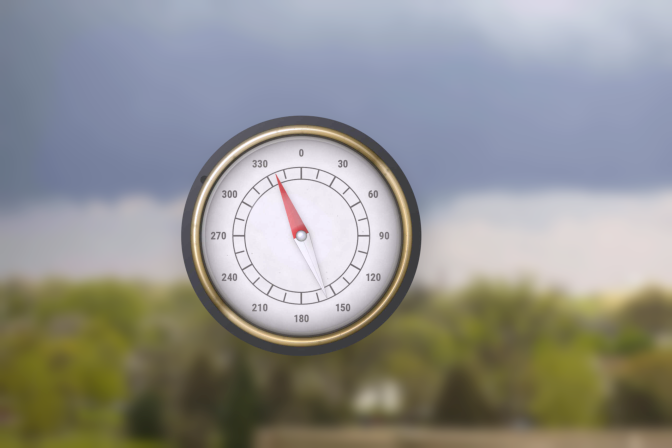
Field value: ° 337.5
